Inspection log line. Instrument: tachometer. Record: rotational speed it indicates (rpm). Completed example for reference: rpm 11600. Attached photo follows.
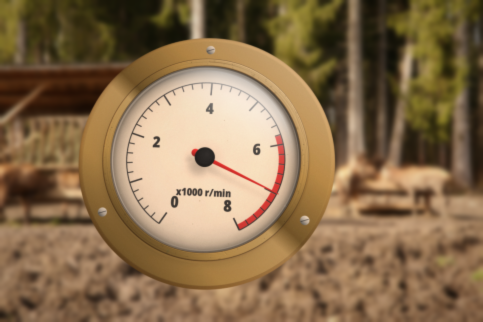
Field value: rpm 7000
